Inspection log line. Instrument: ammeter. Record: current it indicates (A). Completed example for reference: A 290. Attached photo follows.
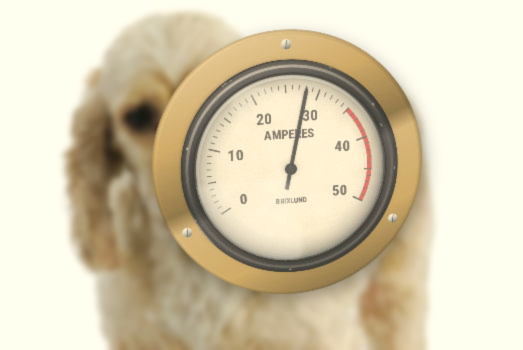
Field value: A 28
